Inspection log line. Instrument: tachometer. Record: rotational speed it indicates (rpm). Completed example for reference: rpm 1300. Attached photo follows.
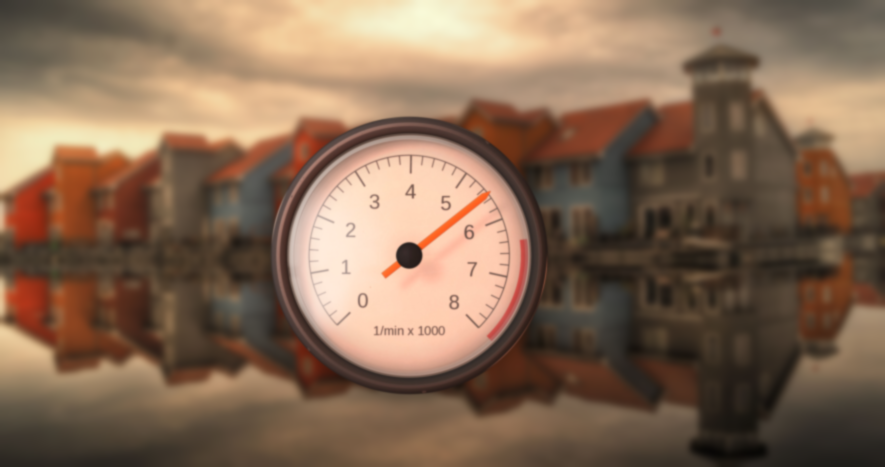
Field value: rpm 5500
